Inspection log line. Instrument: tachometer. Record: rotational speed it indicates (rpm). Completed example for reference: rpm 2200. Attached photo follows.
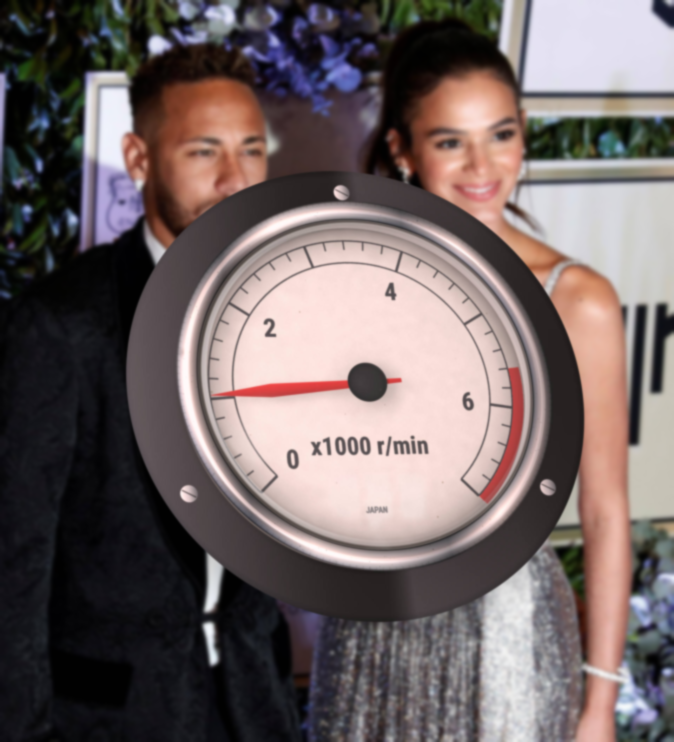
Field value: rpm 1000
